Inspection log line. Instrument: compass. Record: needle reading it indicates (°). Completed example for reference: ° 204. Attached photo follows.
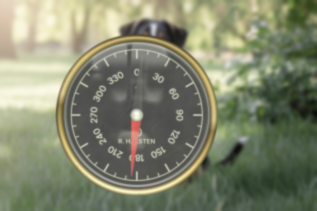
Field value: ° 185
